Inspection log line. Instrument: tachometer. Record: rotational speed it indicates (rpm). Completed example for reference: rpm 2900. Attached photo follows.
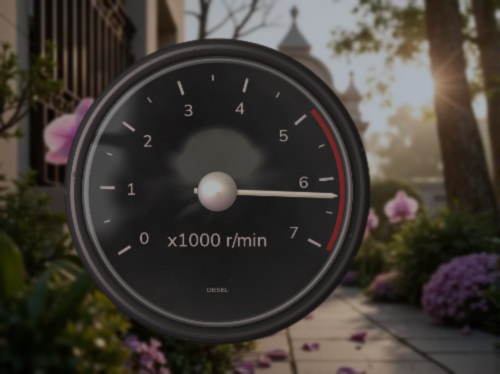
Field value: rpm 6250
